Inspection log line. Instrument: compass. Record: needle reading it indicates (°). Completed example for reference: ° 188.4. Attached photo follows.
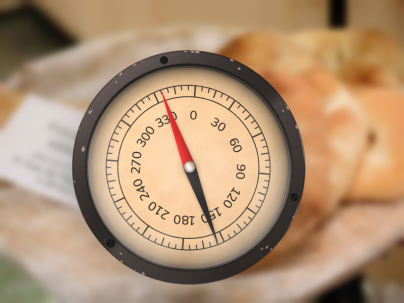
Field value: ° 335
